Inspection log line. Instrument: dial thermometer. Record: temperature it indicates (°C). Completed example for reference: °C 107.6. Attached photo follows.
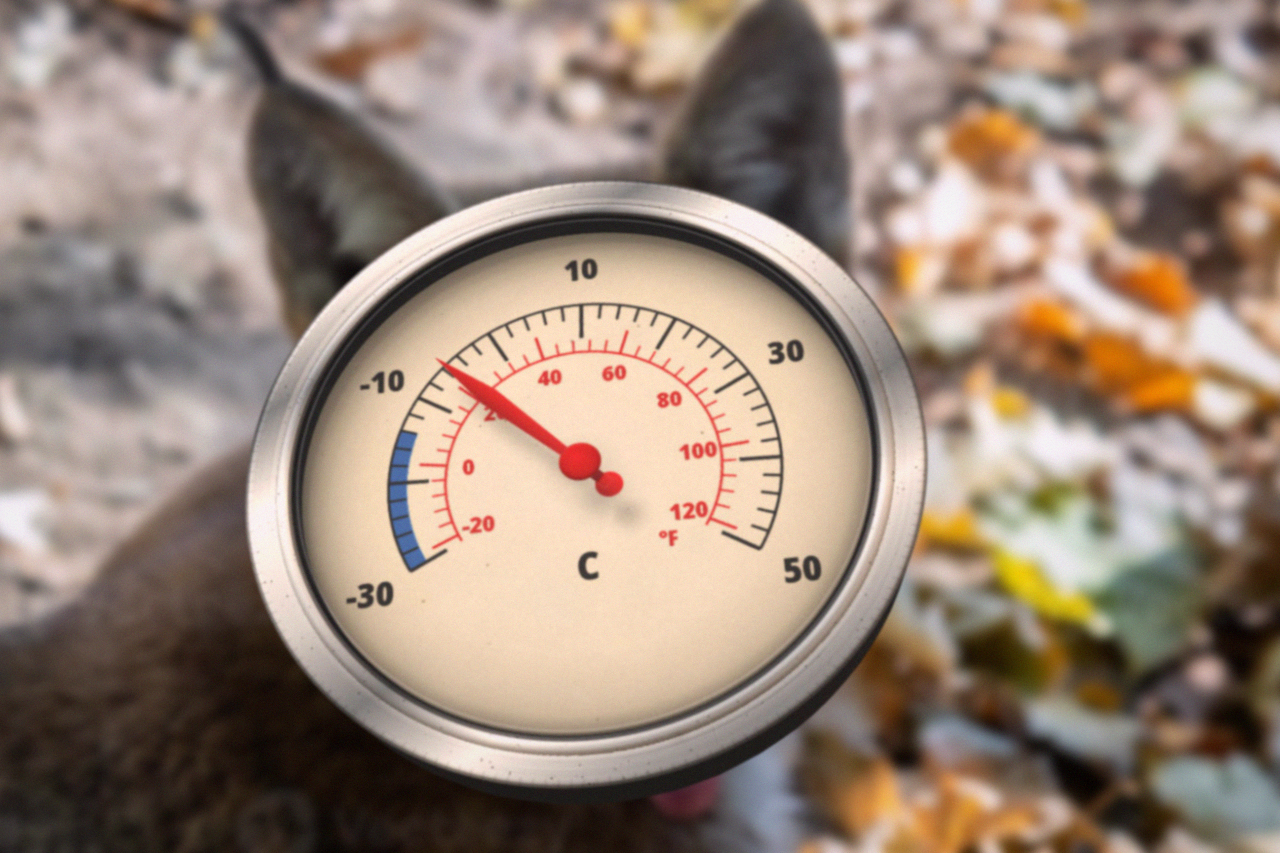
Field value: °C -6
